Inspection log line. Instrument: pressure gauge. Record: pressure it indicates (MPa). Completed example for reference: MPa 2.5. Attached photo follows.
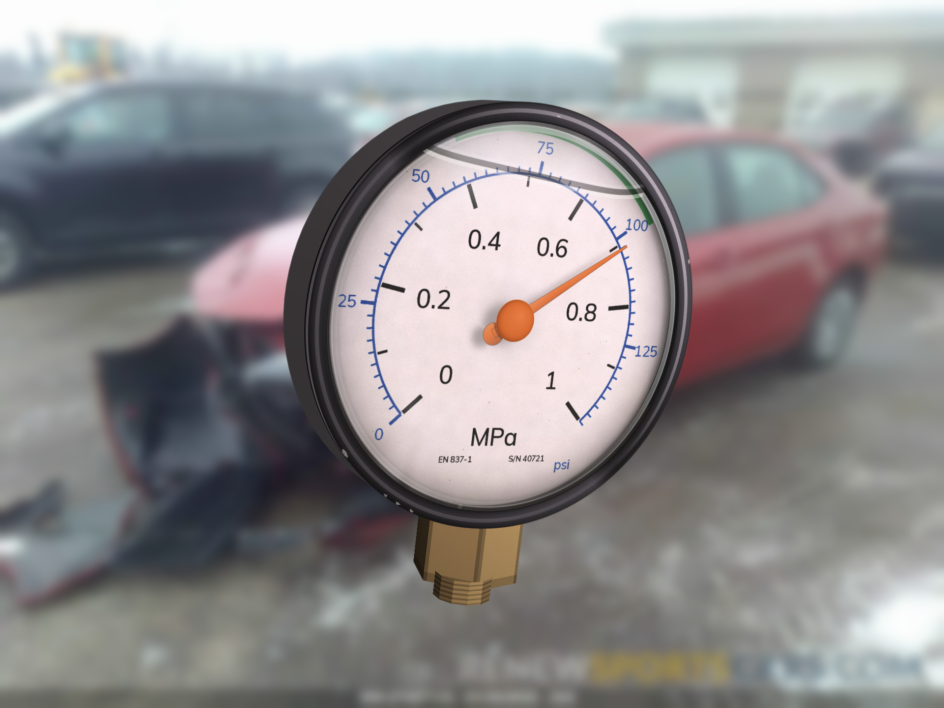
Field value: MPa 0.7
